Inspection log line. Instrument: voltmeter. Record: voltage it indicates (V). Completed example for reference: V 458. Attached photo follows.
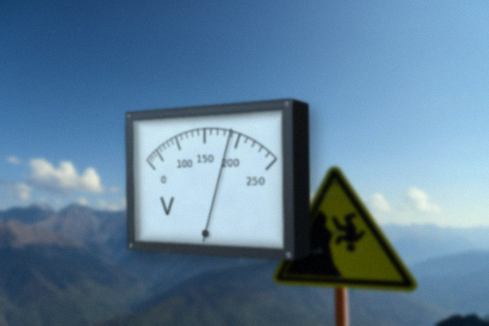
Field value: V 190
